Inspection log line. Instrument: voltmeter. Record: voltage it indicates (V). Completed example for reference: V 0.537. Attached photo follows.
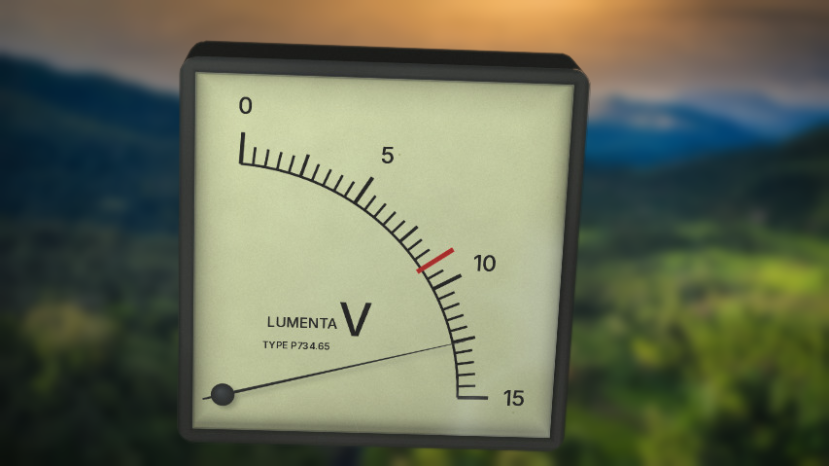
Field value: V 12.5
